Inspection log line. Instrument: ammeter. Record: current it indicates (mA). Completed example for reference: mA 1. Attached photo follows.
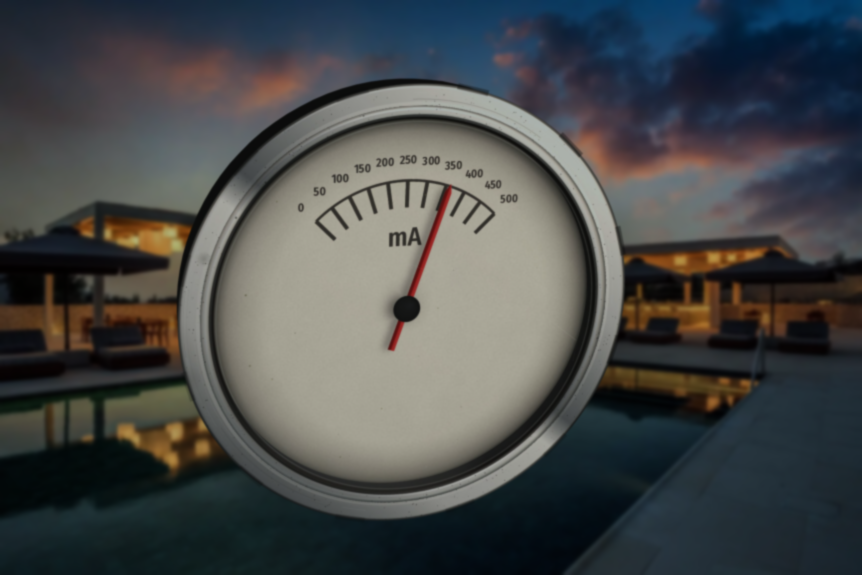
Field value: mA 350
